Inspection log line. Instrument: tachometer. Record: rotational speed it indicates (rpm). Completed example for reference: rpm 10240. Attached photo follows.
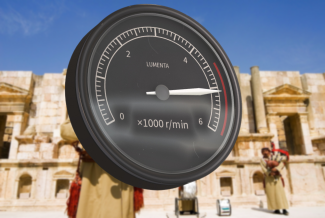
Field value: rpm 5100
